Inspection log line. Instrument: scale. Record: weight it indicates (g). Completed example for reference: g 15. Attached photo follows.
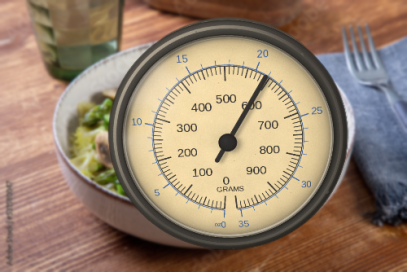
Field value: g 590
